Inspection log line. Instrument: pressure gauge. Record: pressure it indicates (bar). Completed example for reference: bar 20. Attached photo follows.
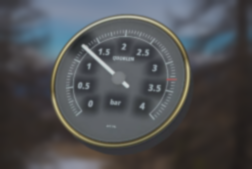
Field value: bar 1.25
